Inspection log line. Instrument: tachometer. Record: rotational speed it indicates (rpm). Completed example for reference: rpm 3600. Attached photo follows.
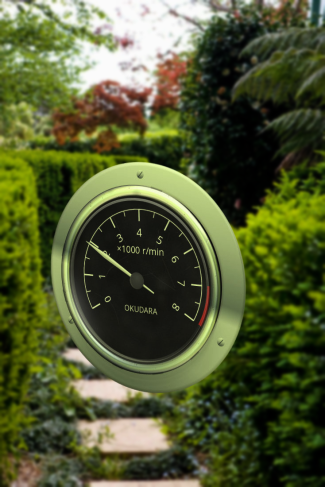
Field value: rpm 2000
